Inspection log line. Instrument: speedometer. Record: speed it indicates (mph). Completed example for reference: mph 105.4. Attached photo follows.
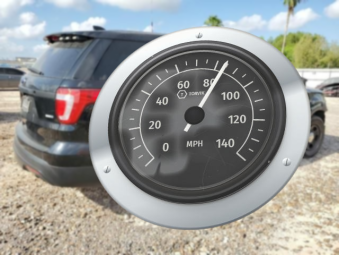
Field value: mph 85
